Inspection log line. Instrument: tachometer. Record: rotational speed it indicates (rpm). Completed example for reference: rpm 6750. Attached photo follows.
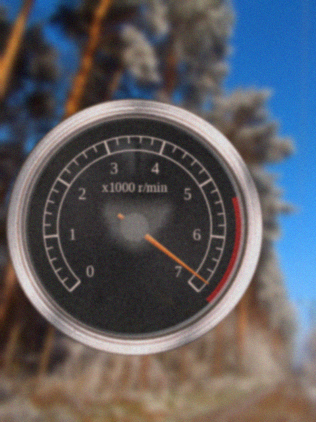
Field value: rpm 6800
